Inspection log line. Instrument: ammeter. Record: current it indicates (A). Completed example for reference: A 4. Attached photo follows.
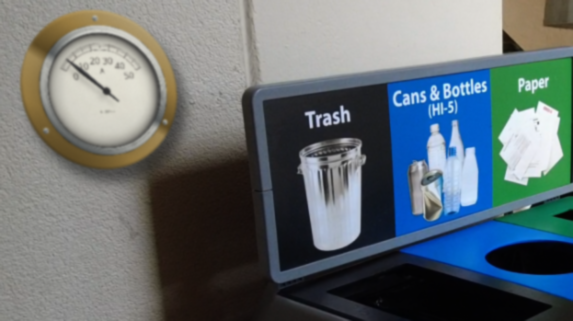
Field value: A 5
